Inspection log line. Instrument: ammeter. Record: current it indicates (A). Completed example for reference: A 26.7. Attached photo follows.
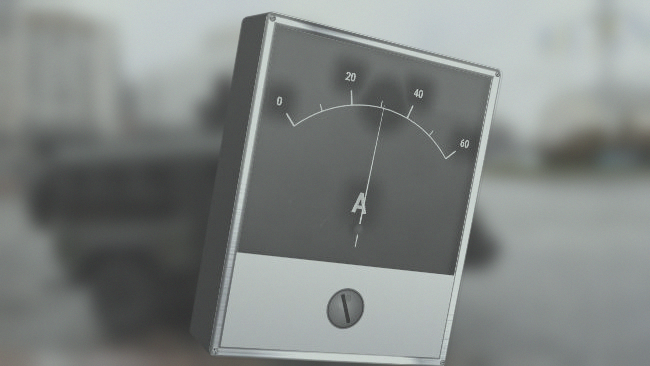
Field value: A 30
